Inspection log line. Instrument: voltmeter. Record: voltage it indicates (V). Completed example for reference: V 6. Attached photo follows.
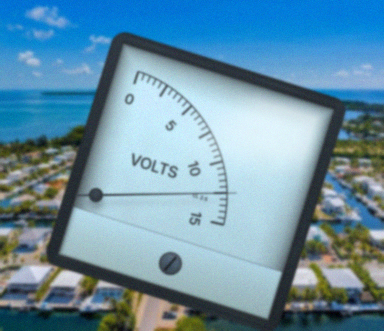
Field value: V 12.5
